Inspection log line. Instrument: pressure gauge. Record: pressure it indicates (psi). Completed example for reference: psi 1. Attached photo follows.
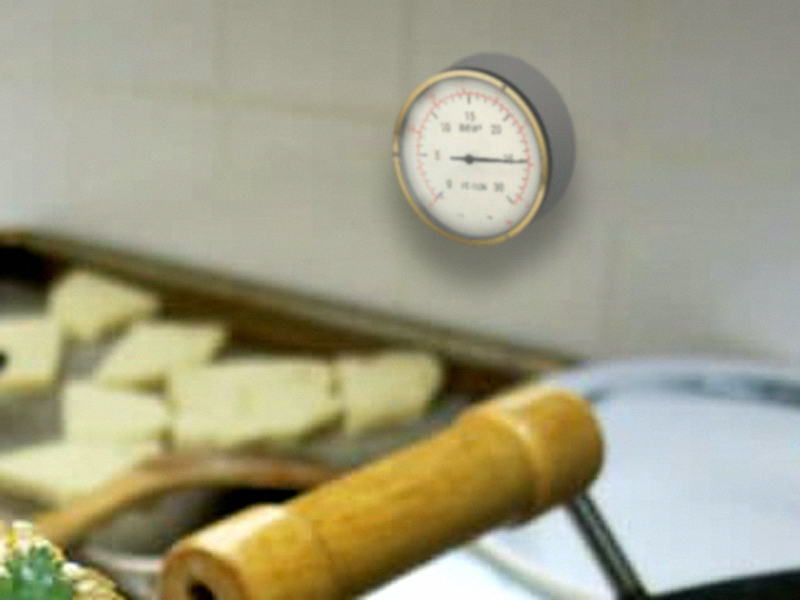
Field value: psi 25
